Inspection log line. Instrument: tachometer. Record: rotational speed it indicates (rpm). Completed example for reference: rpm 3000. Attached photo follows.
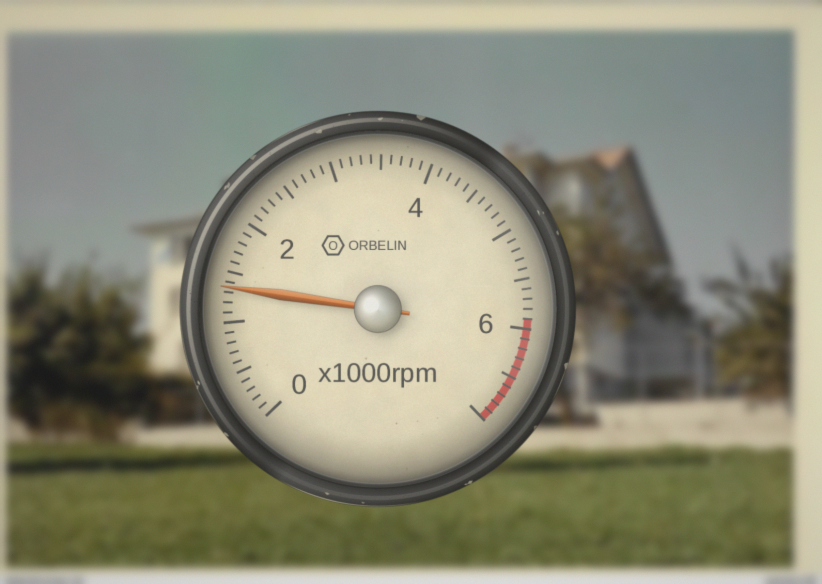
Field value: rpm 1350
